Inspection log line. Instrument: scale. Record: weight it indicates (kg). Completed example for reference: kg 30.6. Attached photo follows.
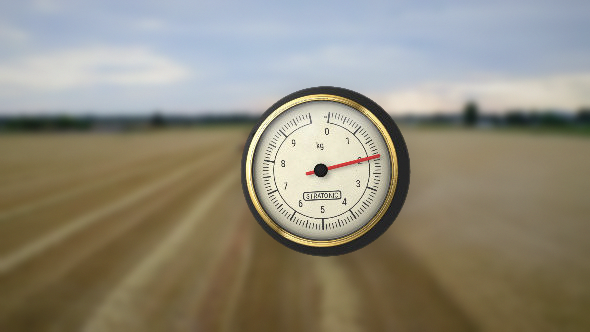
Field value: kg 2
